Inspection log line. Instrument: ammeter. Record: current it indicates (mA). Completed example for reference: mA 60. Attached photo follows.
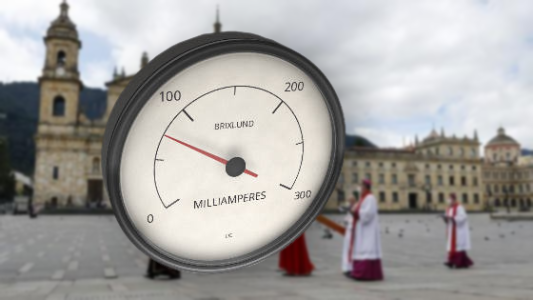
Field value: mA 75
